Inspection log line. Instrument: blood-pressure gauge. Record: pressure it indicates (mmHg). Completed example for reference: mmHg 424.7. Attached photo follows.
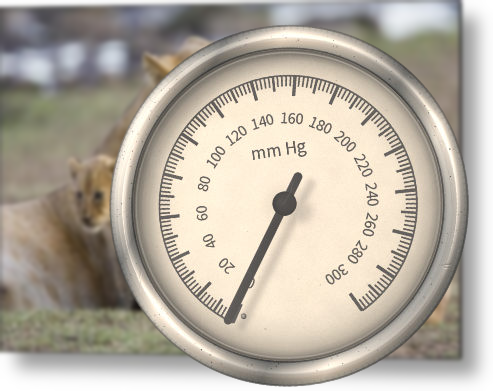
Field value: mmHg 2
